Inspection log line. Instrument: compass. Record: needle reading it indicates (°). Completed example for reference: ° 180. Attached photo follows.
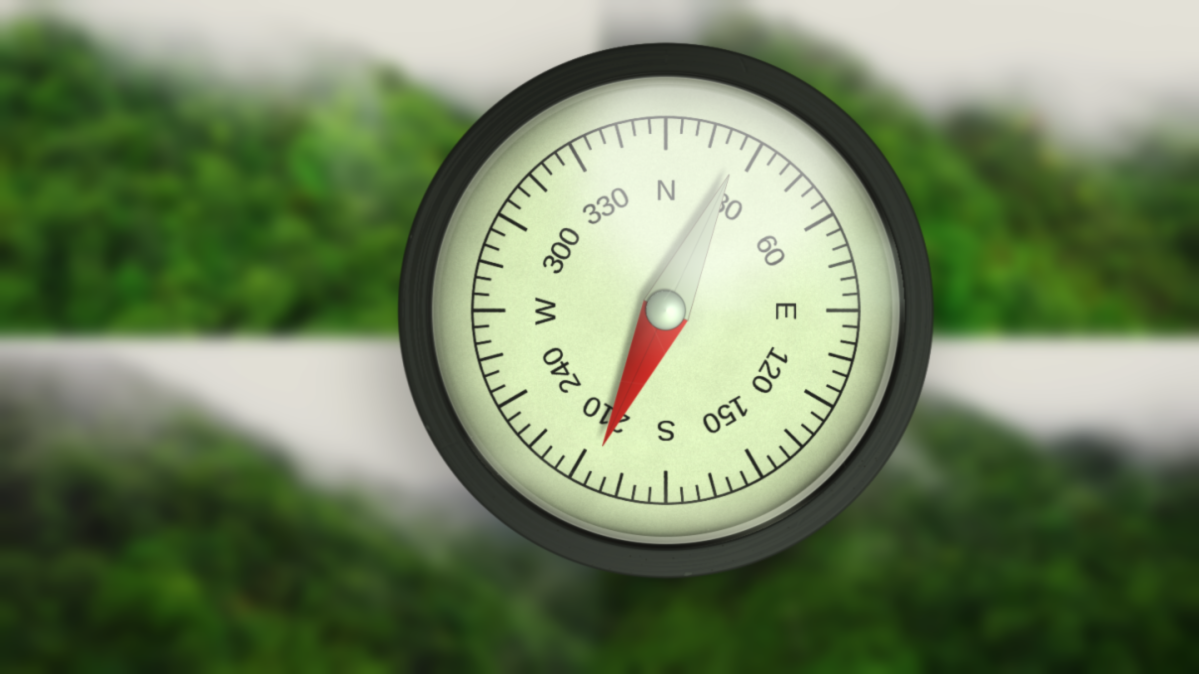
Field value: ° 205
